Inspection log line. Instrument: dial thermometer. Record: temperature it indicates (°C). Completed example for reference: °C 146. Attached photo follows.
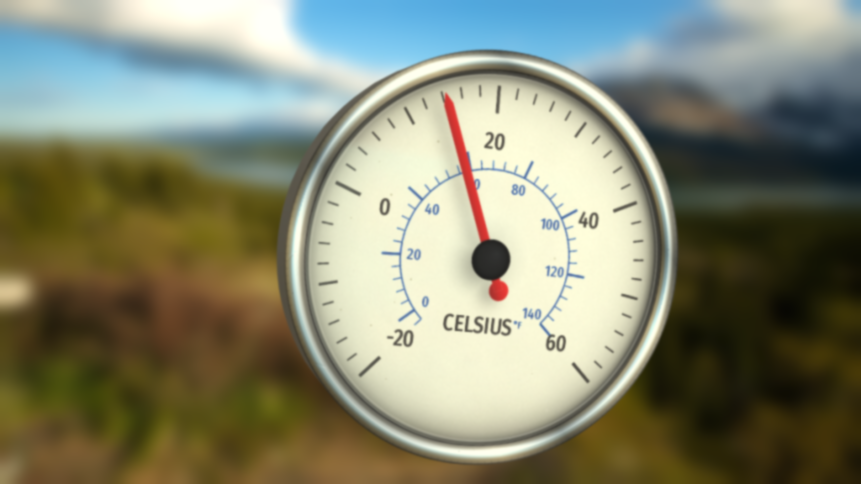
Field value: °C 14
